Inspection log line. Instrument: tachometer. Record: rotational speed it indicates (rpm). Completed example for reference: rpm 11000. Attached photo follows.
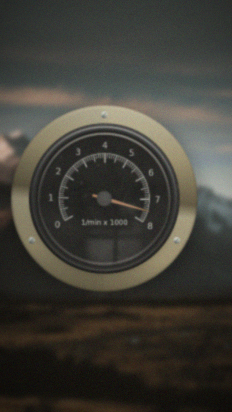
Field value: rpm 7500
